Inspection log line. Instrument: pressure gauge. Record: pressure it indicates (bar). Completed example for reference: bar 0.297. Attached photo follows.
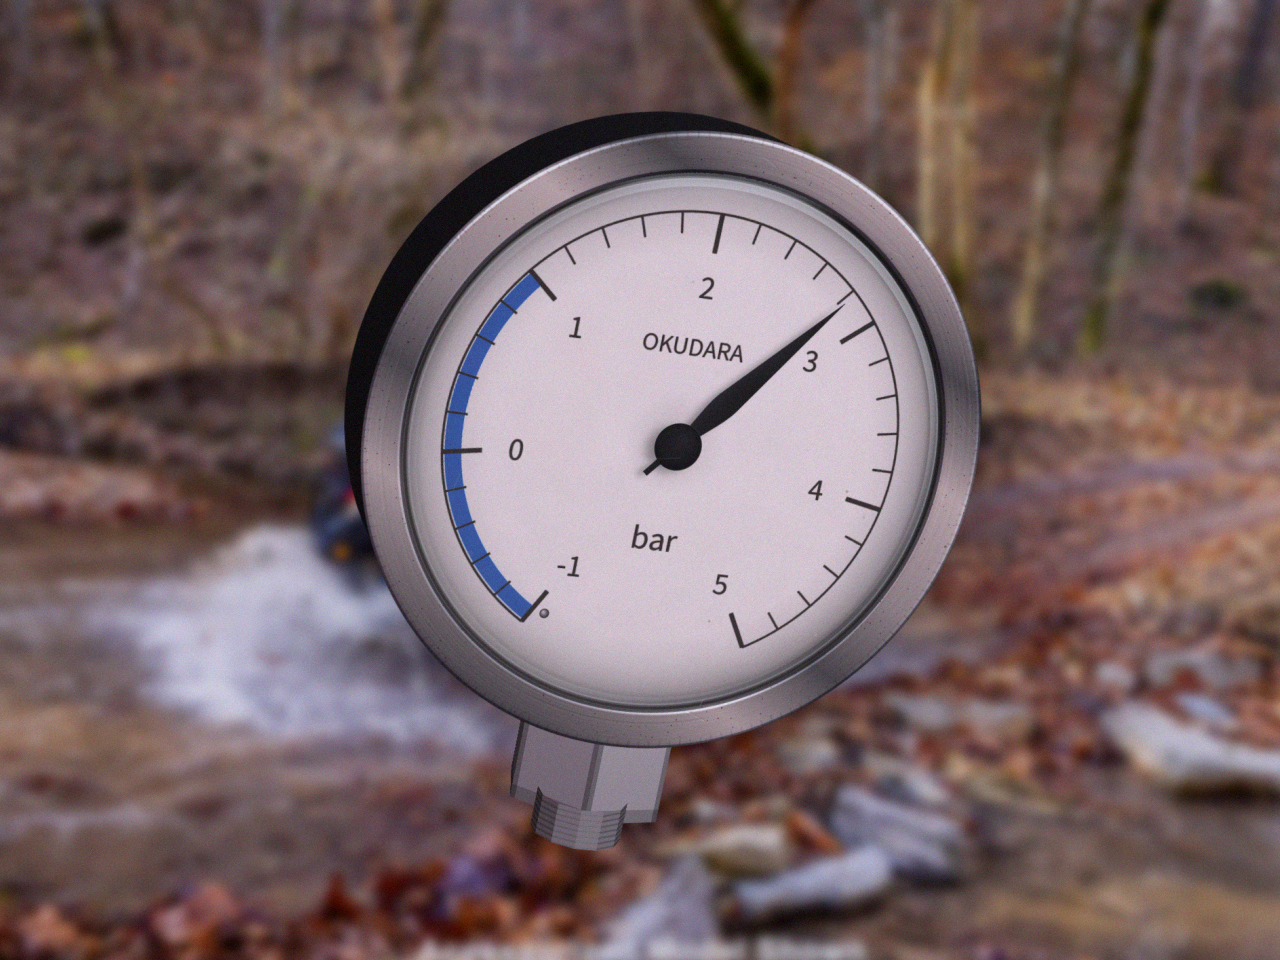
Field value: bar 2.8
